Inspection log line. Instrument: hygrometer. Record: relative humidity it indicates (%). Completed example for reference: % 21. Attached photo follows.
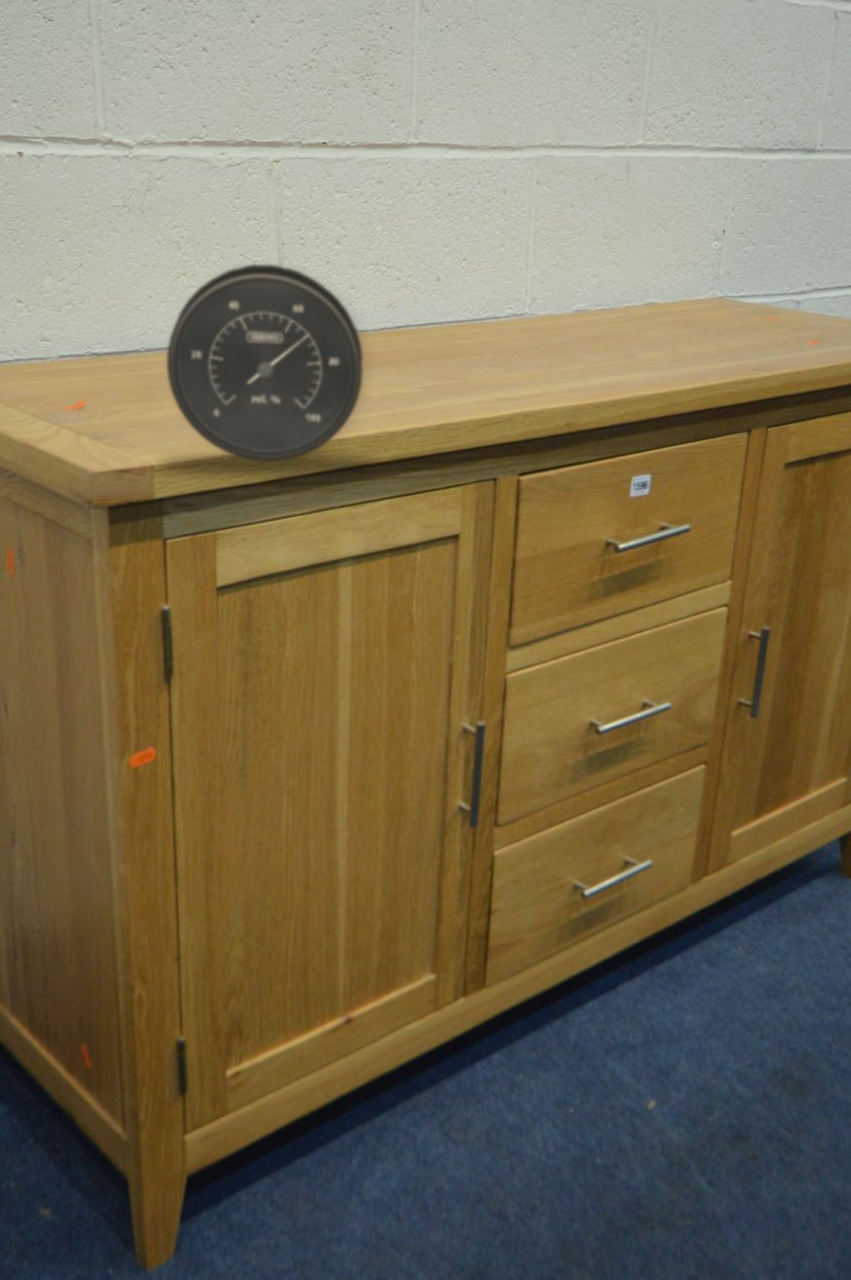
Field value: % 68
